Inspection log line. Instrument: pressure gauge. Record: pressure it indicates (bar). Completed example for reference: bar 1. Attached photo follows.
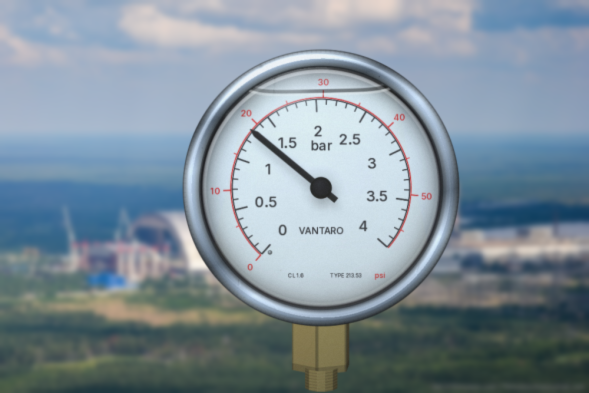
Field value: bar 1.3
